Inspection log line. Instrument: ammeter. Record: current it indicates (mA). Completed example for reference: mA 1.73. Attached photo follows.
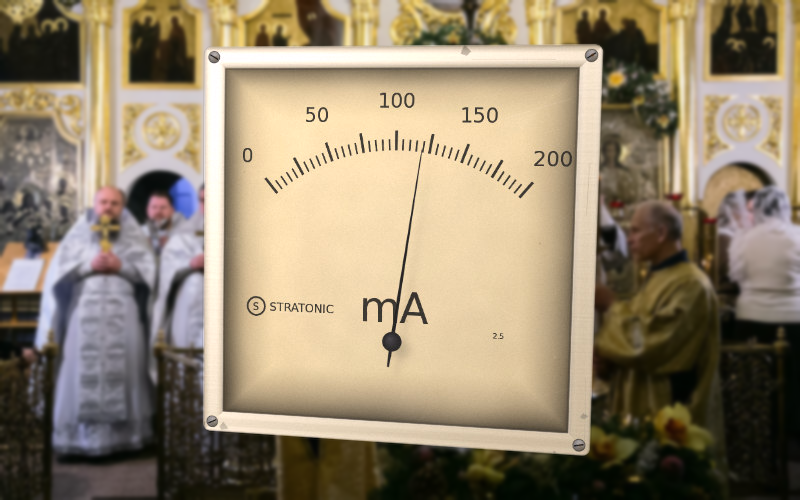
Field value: mA 120
